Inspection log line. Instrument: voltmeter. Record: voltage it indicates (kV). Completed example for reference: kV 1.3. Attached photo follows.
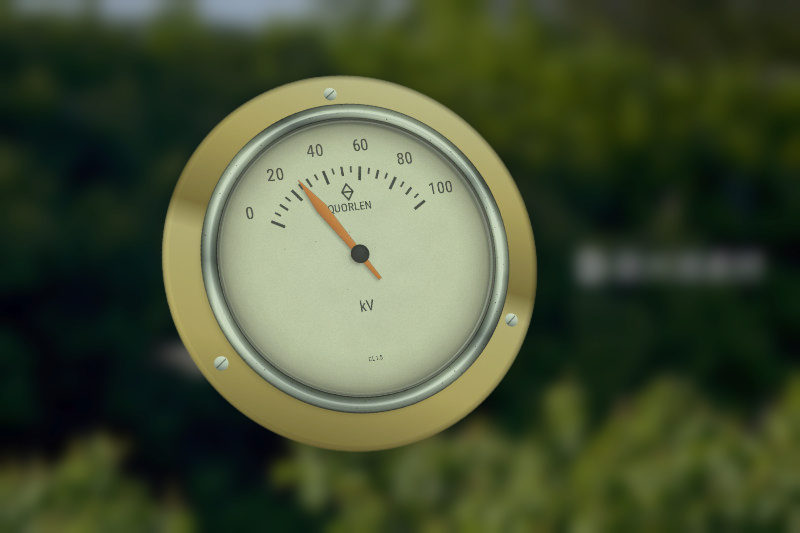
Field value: kV 25
